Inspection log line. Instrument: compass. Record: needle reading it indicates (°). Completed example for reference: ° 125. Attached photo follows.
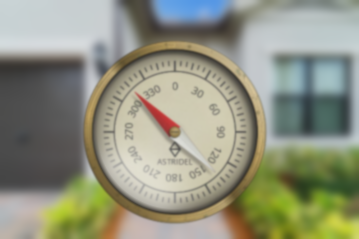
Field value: ° 315
